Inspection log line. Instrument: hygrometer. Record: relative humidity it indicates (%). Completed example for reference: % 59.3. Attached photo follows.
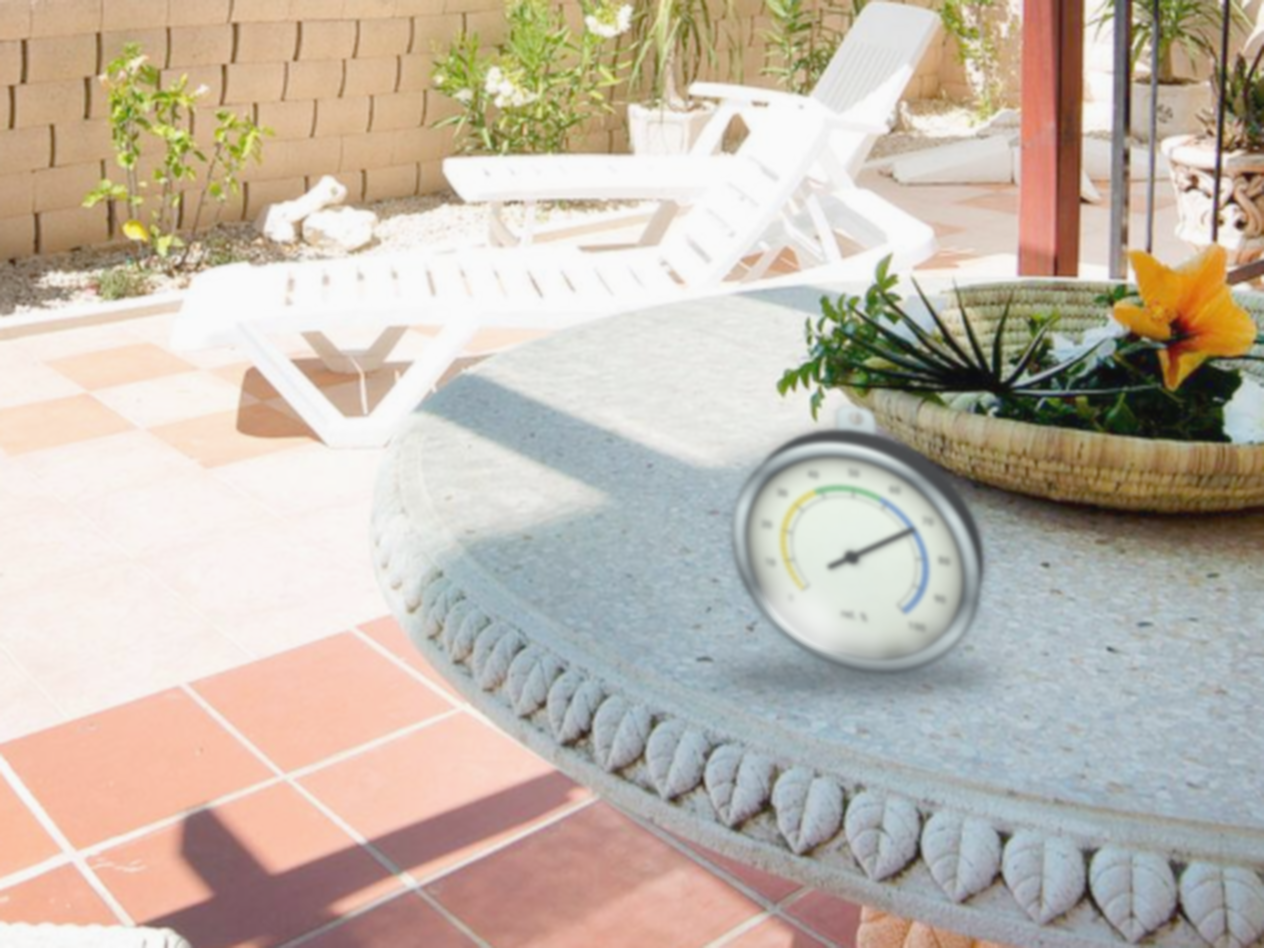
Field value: % 70
